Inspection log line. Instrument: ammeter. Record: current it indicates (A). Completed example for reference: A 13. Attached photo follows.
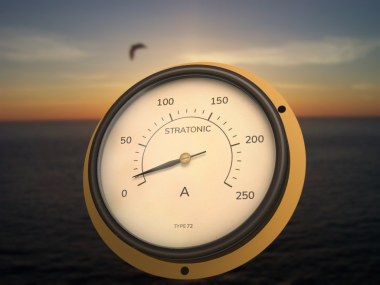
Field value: A 10
